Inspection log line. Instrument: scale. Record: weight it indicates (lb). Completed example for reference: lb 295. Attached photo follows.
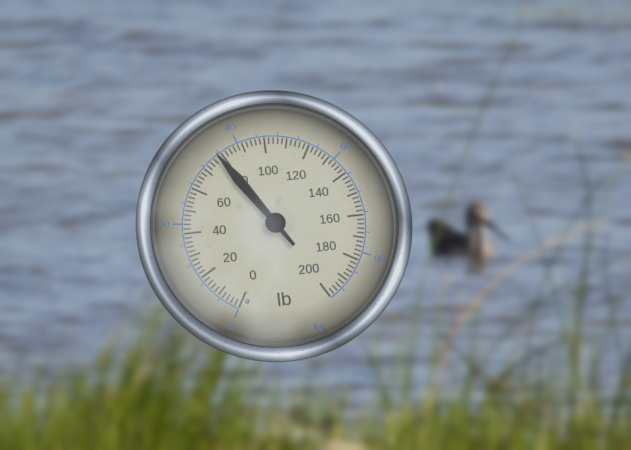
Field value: lb 78
